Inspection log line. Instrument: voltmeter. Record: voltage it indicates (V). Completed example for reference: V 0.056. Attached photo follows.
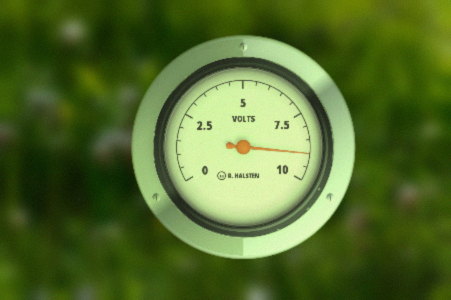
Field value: V 9
